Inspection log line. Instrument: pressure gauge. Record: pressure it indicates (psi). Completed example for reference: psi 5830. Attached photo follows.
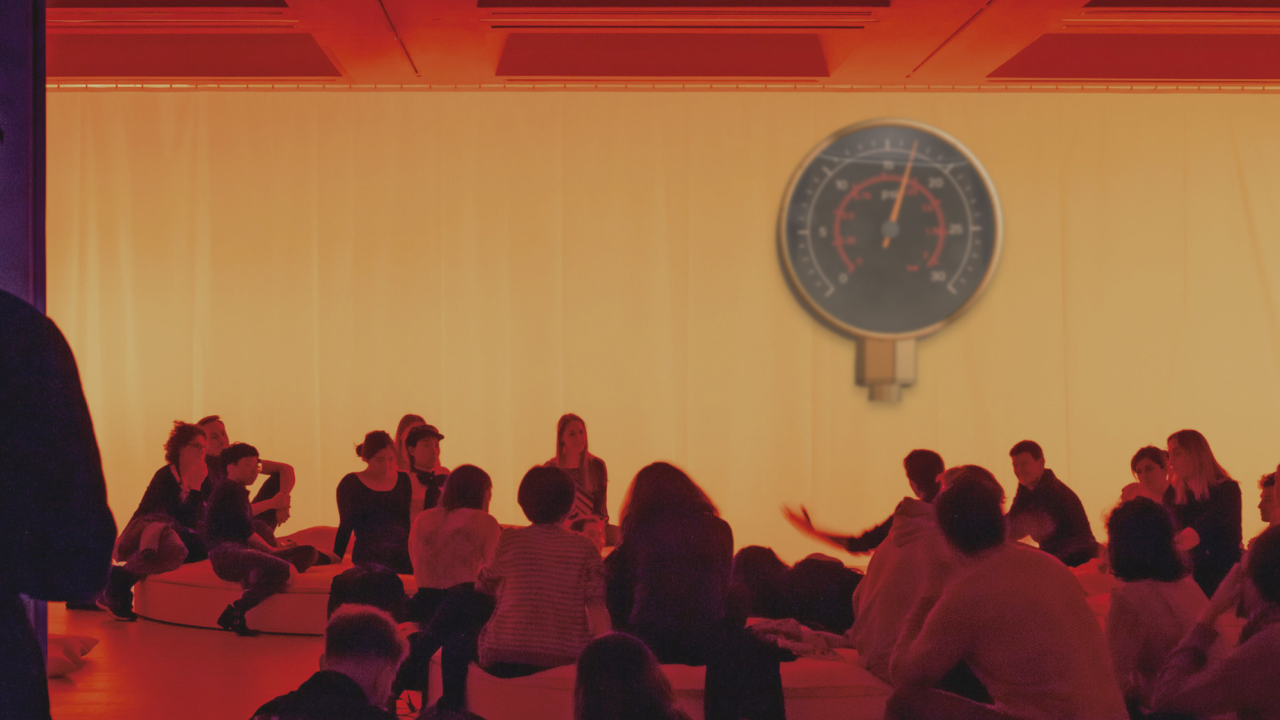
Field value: psi 17
